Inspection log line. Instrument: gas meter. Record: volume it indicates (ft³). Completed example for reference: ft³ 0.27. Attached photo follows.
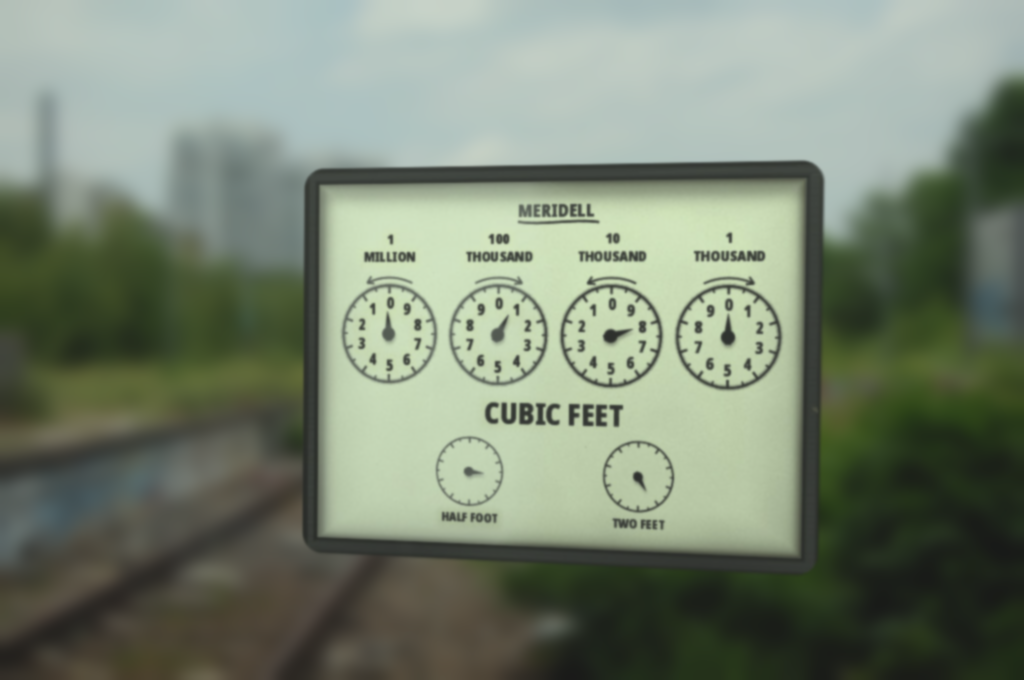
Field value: ft³ 8000
